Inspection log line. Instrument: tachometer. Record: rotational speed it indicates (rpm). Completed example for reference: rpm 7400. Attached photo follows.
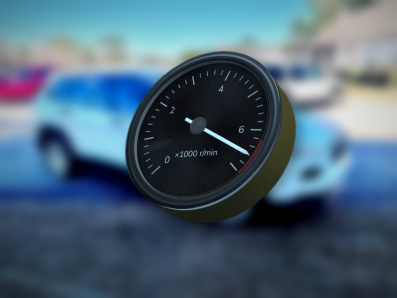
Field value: rpm 6600
